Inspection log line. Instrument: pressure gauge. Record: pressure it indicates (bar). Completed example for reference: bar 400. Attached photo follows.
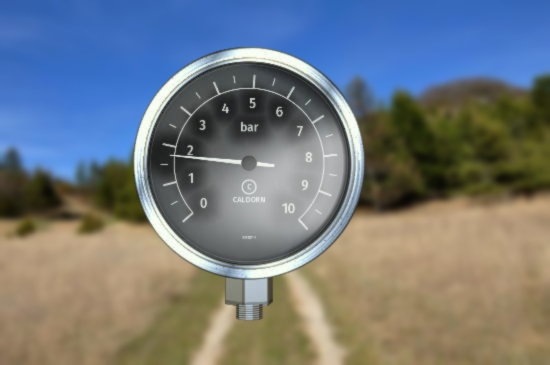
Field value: bar 1.75
